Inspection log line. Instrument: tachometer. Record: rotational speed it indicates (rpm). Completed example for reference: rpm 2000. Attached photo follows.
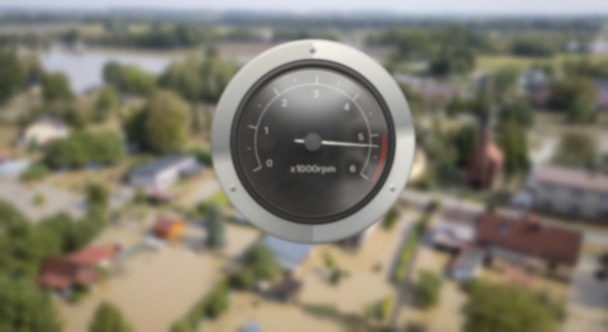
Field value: rpm 5250
